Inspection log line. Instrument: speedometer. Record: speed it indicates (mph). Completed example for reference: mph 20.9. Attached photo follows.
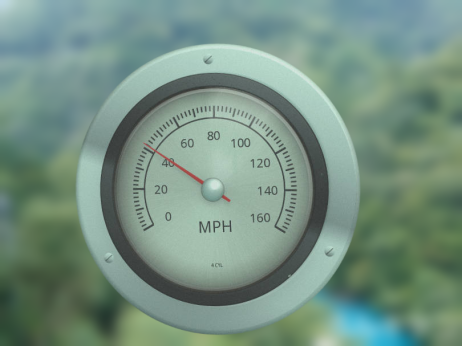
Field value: mph 42
